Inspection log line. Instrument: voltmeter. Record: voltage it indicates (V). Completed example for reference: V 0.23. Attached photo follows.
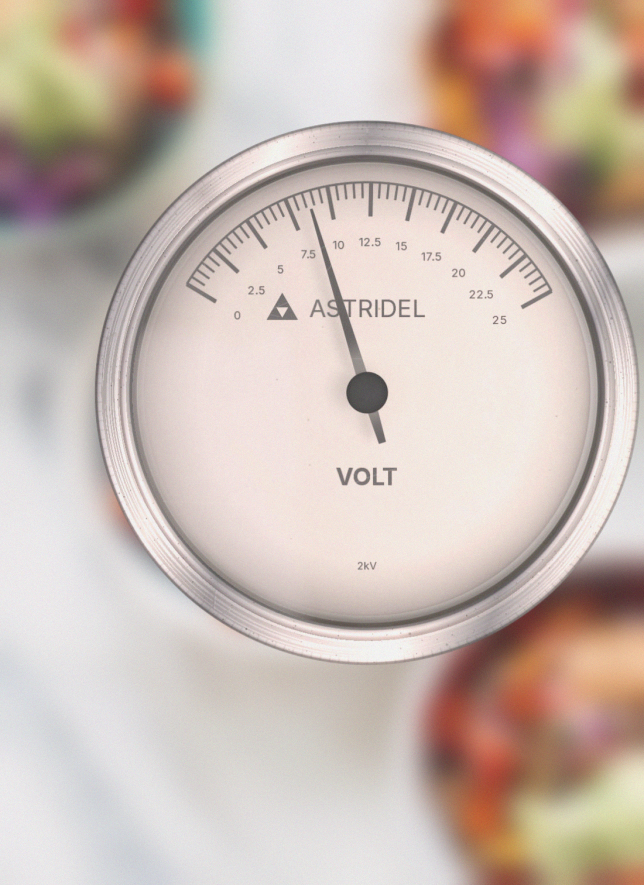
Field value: V 8.75
